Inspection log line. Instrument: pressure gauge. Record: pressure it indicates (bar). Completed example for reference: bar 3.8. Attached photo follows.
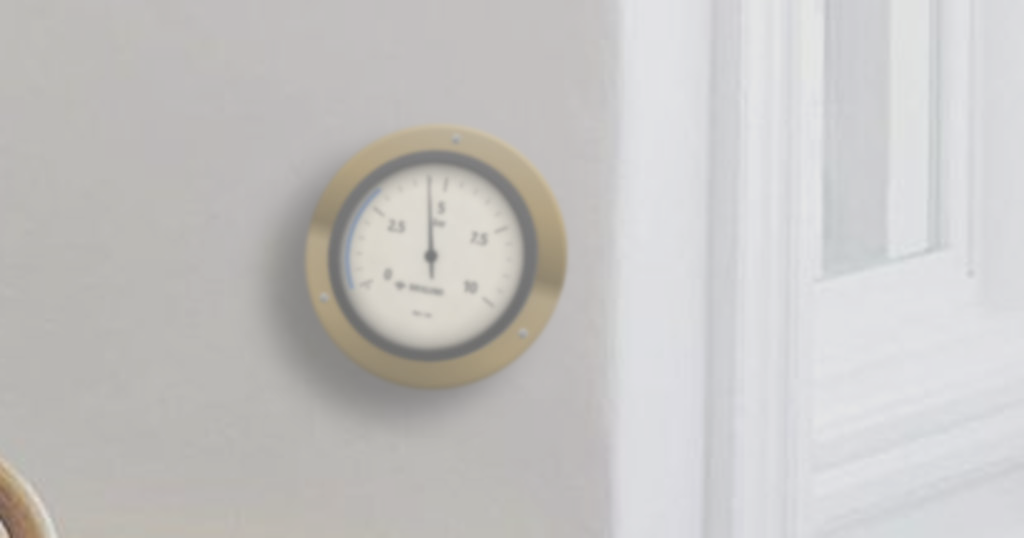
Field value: bar 4.5
